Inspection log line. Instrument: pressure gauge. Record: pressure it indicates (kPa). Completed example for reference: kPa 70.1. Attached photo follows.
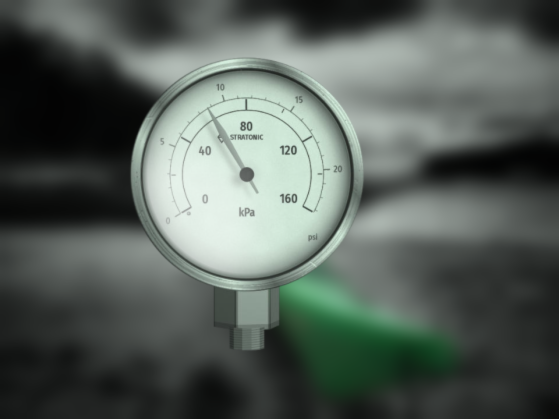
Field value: kPa 60
